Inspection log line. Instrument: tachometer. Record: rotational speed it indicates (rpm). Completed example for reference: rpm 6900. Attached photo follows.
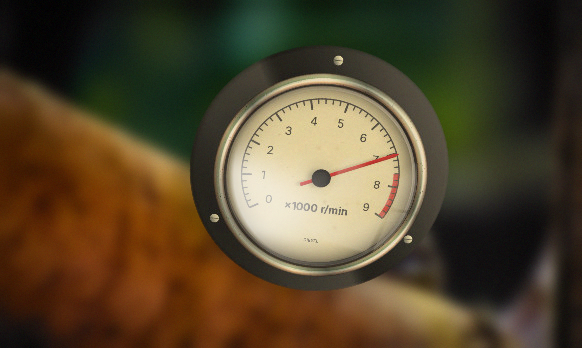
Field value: rpm 7000
